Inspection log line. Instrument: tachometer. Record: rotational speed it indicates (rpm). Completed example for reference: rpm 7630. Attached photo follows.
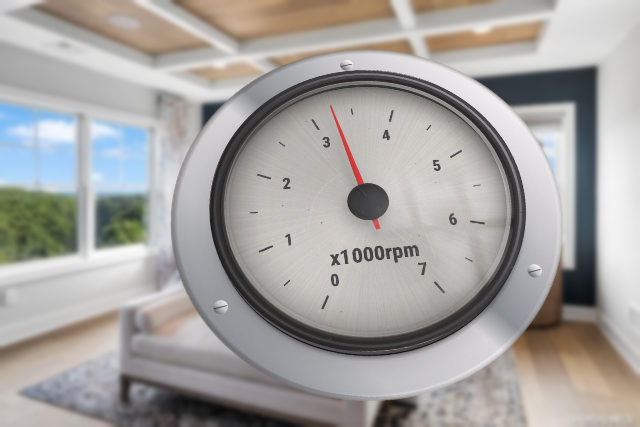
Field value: rpm 3250
